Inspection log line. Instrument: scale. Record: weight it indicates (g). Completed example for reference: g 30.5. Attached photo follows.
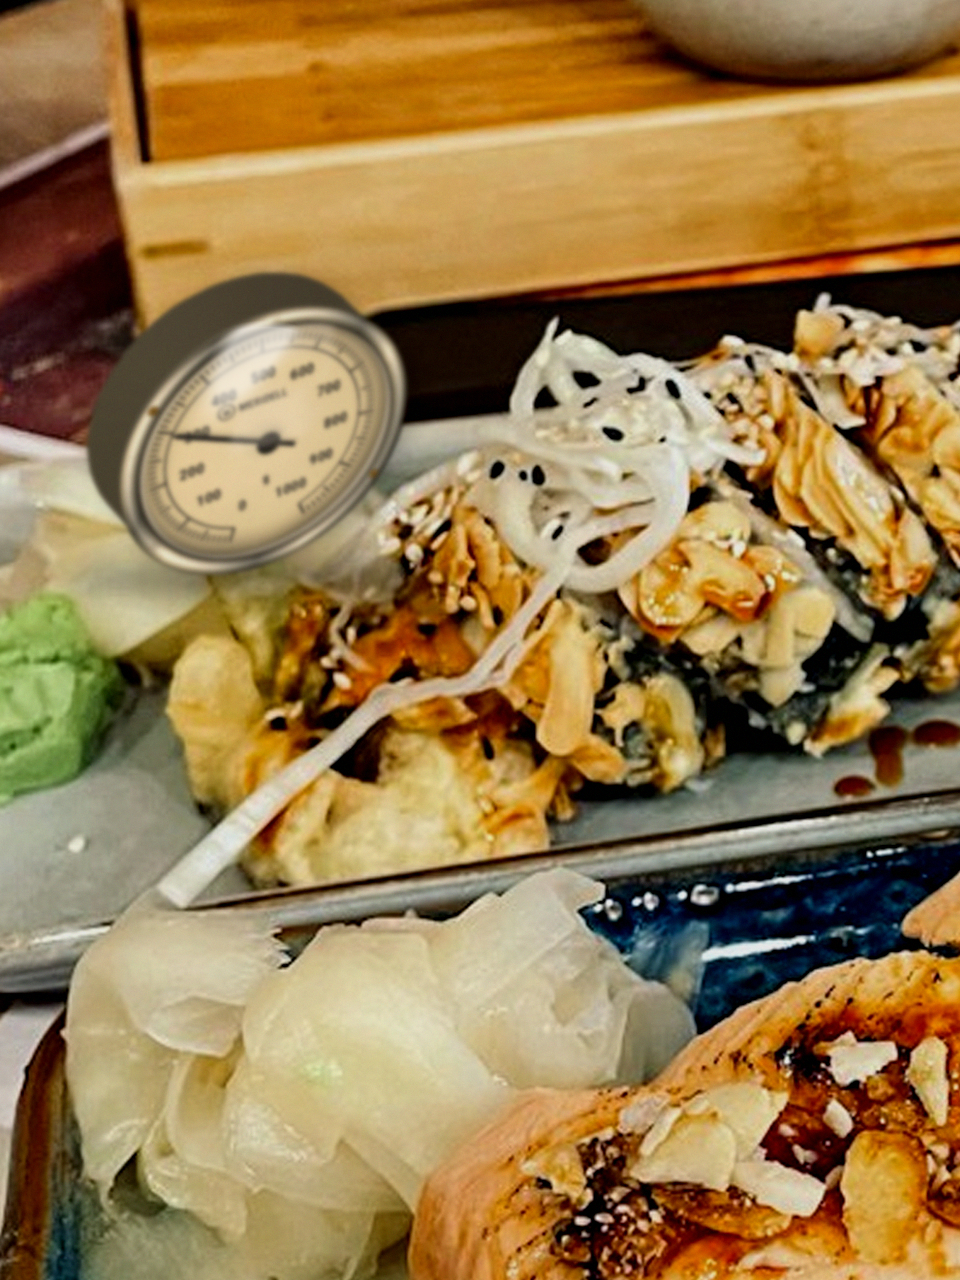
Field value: g 300
